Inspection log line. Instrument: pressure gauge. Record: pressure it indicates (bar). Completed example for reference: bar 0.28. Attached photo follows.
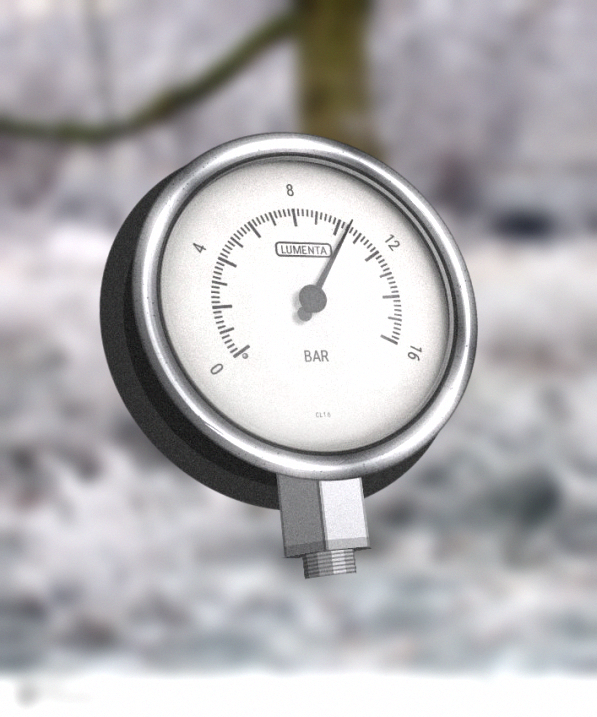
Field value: bar 10.4
